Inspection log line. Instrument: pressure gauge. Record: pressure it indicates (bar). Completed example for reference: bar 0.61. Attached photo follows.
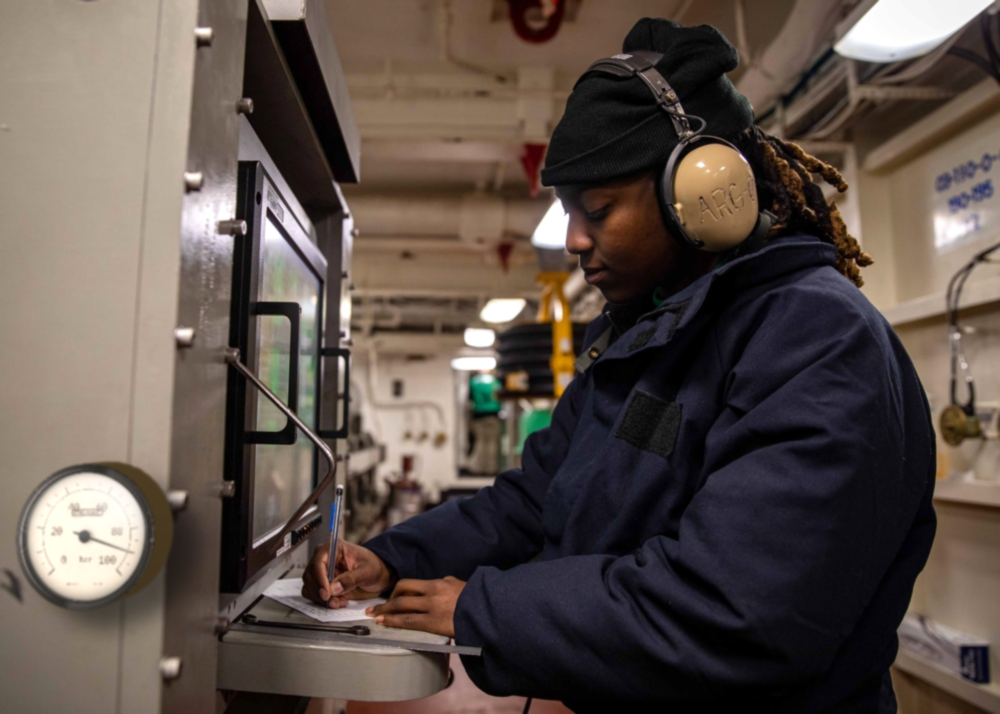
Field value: bar 90
